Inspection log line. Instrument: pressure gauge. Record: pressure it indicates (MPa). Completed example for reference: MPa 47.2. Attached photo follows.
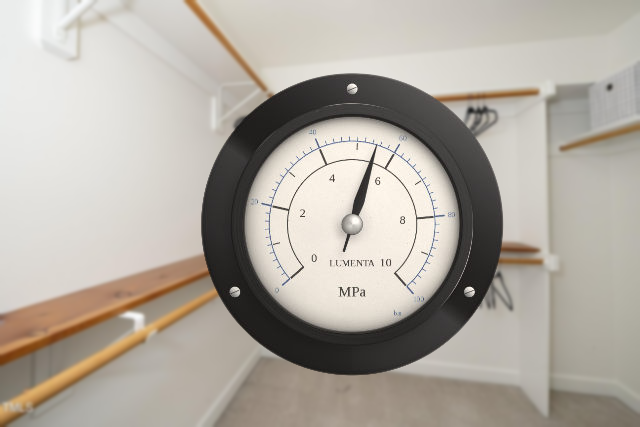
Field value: MPa 5.5
